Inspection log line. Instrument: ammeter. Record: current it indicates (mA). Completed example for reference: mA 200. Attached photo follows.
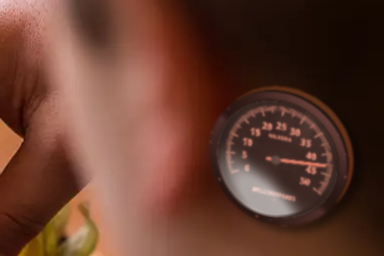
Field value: mA 42.5
